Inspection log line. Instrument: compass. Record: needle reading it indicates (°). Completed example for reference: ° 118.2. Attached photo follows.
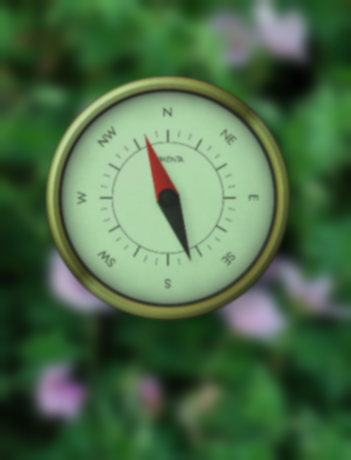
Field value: ° 340
